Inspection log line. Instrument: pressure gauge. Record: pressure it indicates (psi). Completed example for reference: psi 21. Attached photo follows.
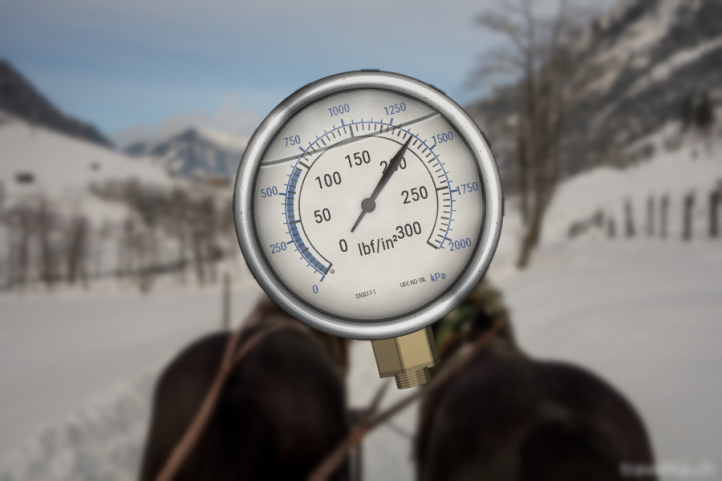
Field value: psi 200
